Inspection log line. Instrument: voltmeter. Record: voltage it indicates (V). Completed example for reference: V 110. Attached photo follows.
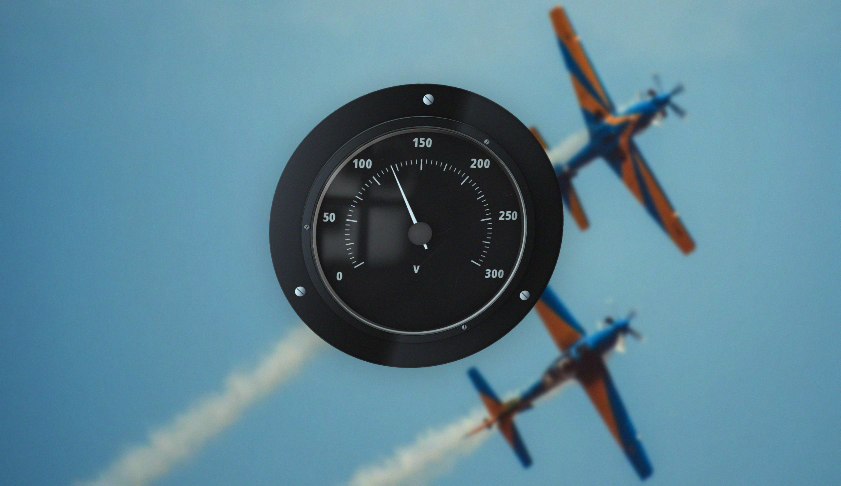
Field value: V 120
